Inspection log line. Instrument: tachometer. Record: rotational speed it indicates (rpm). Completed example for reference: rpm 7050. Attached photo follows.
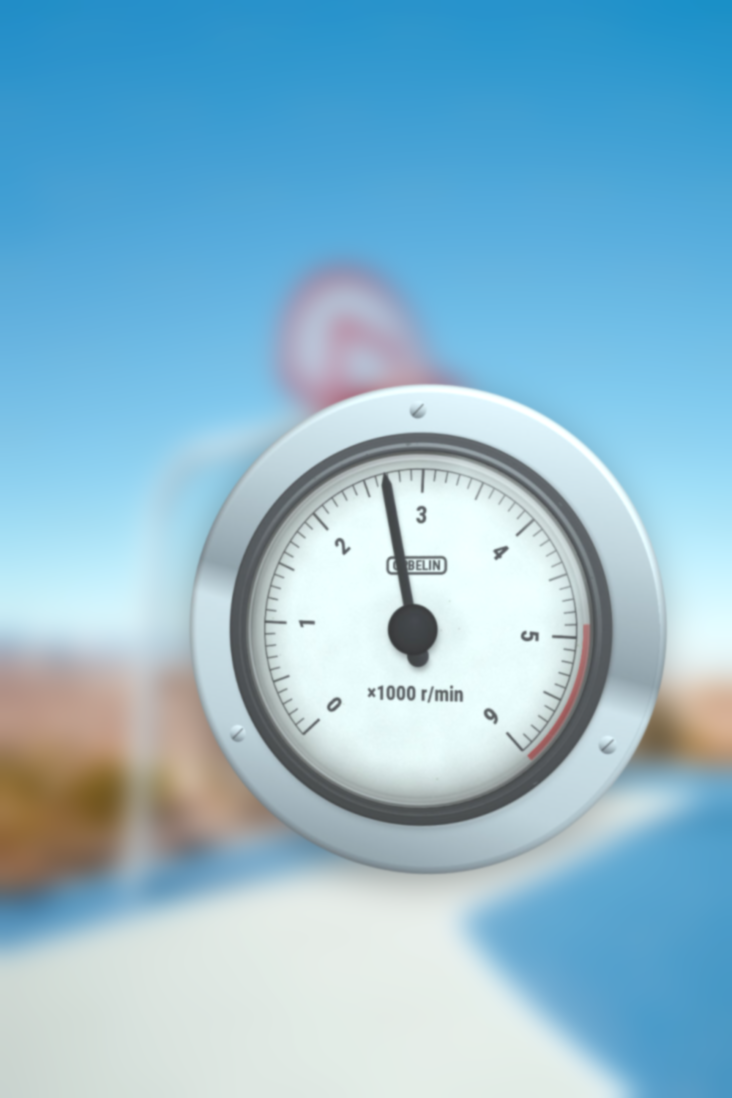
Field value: rpm 2700
